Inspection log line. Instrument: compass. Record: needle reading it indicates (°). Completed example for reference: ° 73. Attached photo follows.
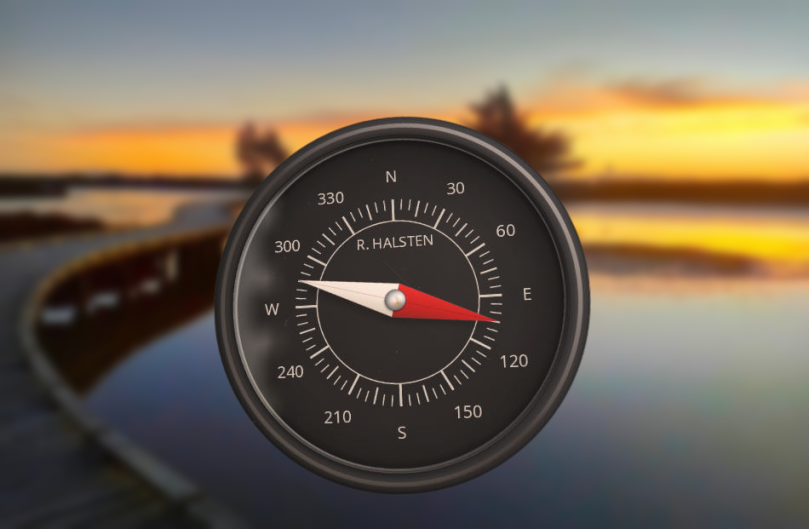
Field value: ° 105
